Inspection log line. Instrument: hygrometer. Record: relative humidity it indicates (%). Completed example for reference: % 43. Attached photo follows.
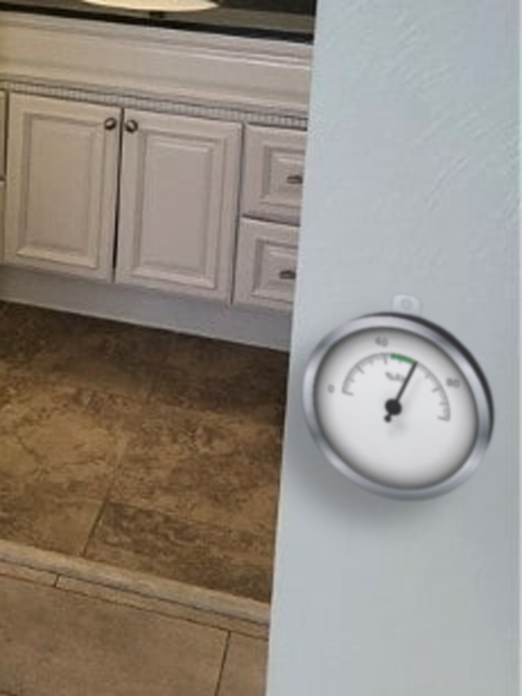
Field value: % 60
